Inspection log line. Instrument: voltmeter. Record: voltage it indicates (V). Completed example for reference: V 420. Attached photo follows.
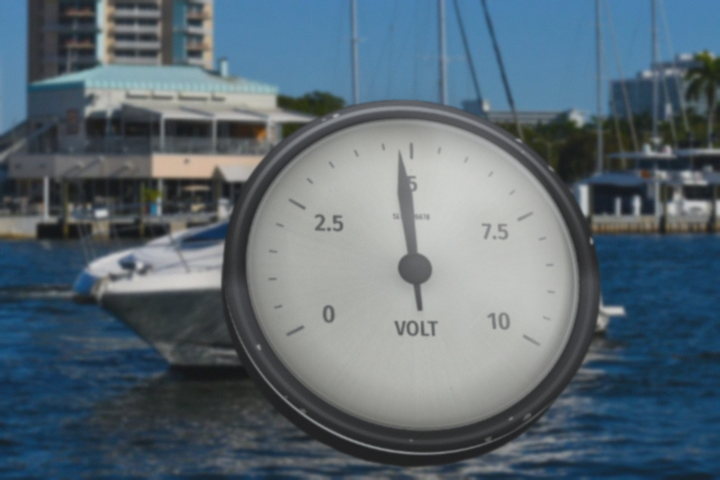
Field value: V 4.75
